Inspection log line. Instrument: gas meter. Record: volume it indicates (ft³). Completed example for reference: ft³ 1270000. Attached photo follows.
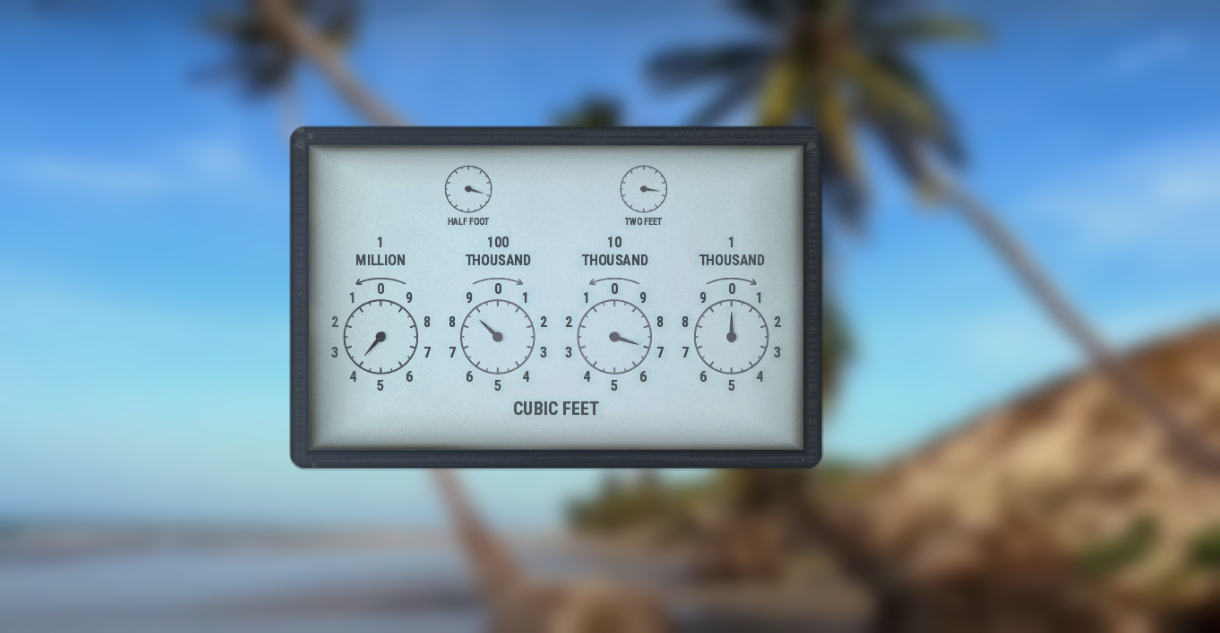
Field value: ft³ 387000
